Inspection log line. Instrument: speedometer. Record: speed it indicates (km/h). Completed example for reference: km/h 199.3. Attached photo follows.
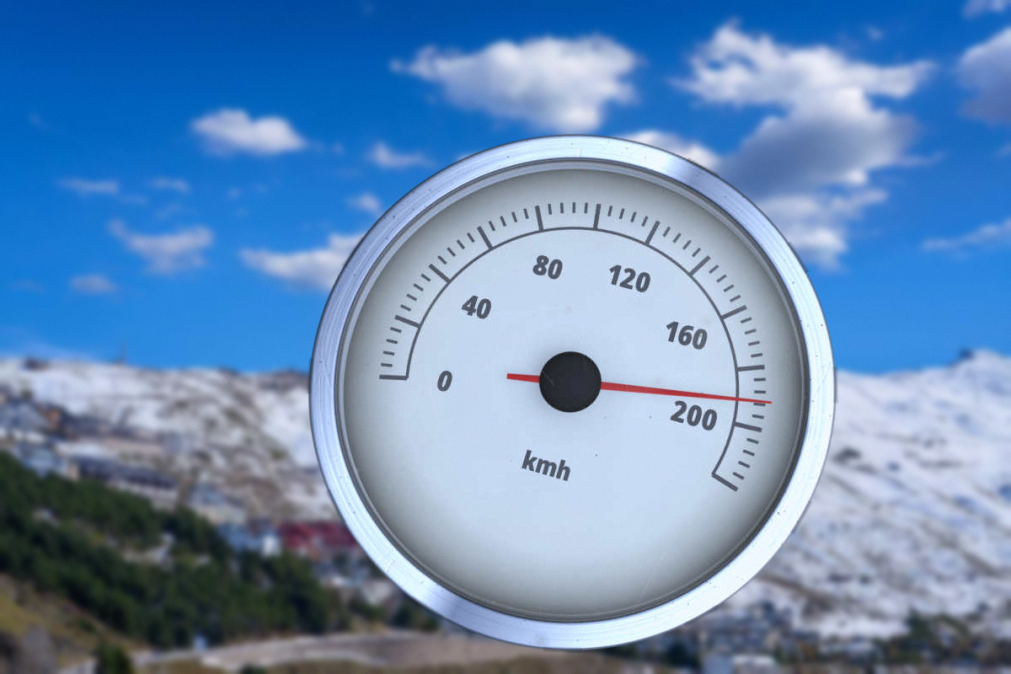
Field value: km/h 192
